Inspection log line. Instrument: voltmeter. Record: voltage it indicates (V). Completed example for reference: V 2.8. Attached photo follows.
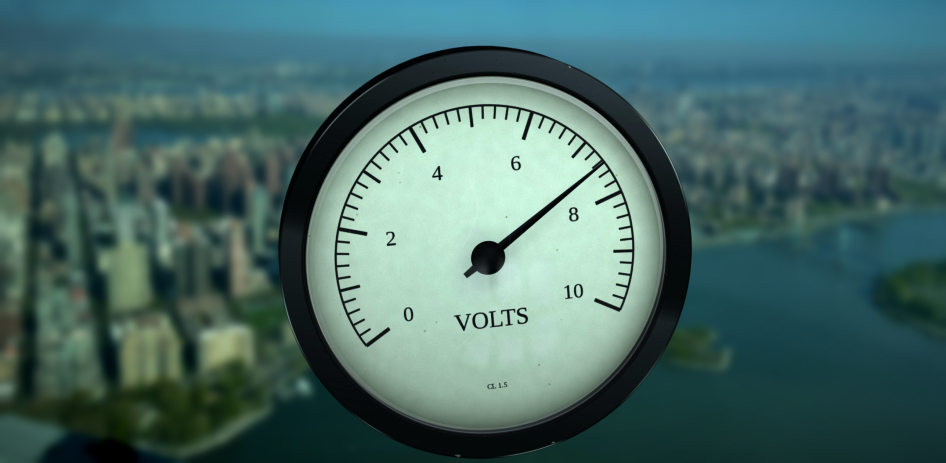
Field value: V 7.4
